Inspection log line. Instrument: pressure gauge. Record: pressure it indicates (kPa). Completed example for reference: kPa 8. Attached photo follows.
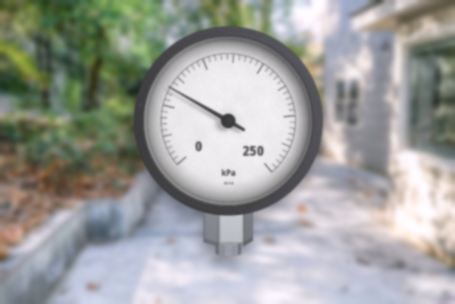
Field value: kPa 65
